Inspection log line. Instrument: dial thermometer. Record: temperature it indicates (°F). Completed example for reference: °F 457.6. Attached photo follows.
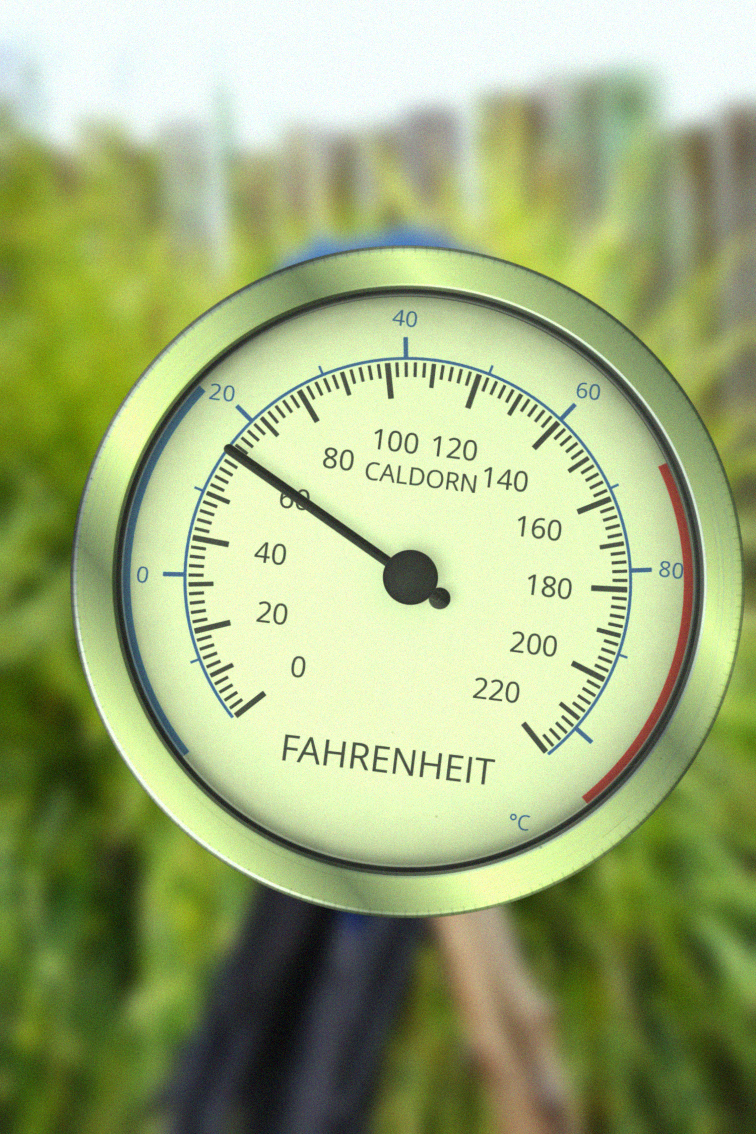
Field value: °F 60
